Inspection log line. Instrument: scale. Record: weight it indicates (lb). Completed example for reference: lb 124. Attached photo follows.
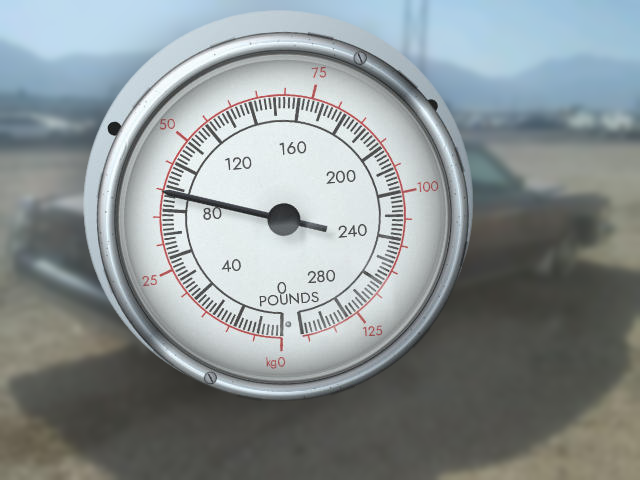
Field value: lb 88
